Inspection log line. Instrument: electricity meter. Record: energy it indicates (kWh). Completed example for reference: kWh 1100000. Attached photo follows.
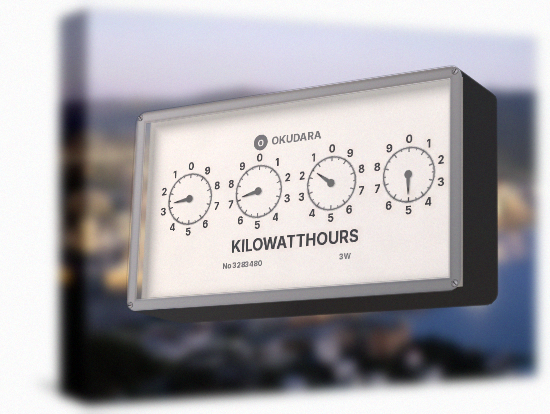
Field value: kWh 2715
